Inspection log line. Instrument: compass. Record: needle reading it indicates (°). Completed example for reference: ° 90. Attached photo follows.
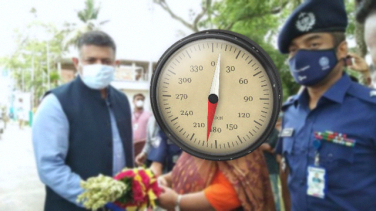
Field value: ° 190
